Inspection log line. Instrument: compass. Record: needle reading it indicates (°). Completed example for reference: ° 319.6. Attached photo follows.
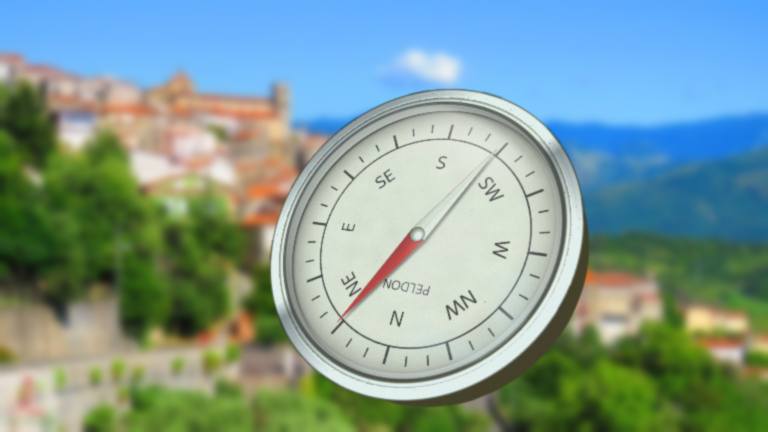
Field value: ° 30
